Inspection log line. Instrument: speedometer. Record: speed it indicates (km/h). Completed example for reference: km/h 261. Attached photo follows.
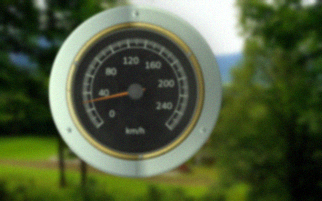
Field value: km/h 30
